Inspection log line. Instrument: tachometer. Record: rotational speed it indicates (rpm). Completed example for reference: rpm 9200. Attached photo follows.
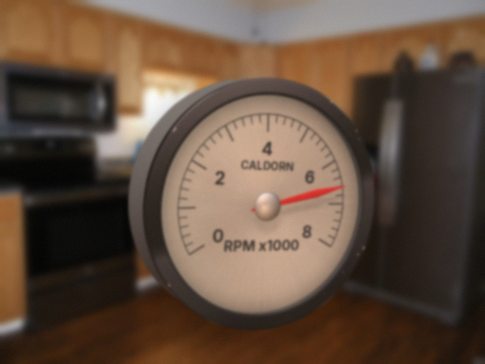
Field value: rpm 6600
